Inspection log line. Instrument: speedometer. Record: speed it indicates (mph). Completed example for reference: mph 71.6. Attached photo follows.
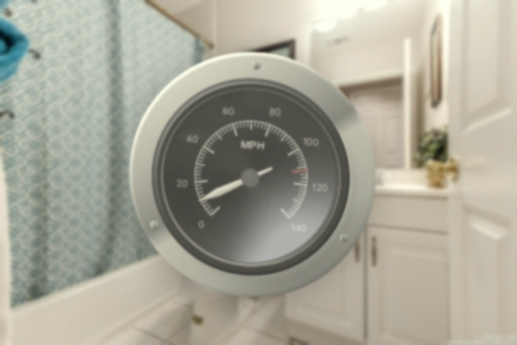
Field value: mph 10
